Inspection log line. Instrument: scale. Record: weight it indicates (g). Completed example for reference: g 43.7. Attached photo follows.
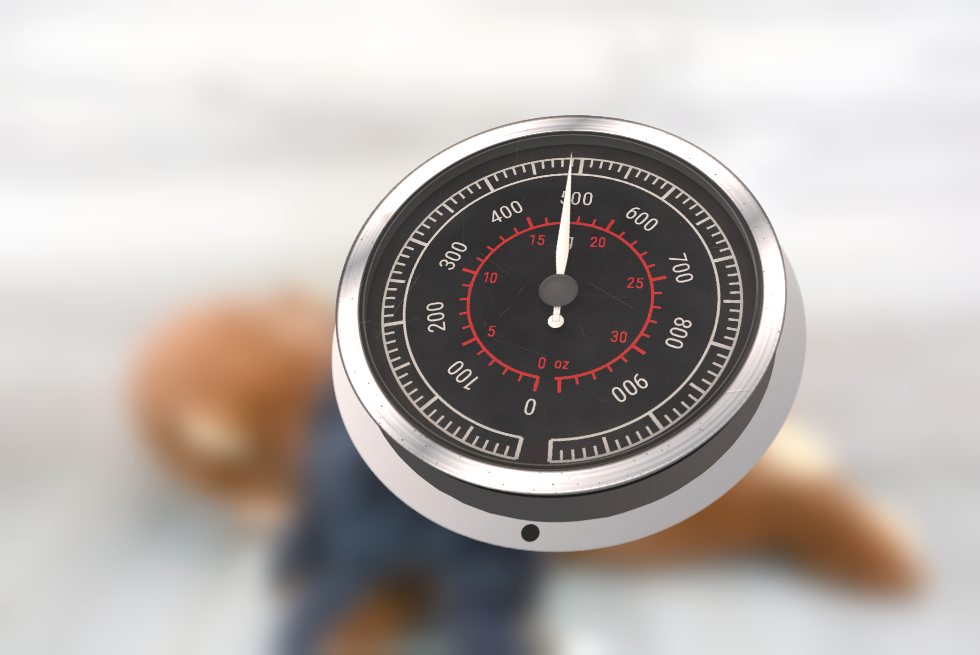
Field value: g 490
